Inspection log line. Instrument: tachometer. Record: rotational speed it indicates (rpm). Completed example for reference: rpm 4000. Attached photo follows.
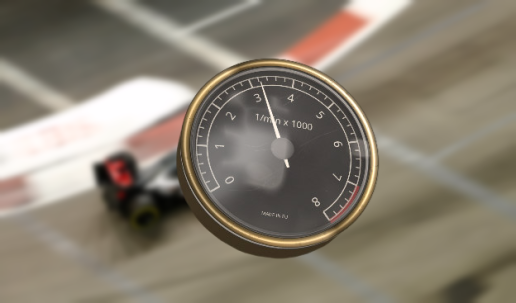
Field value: rpm 3200
